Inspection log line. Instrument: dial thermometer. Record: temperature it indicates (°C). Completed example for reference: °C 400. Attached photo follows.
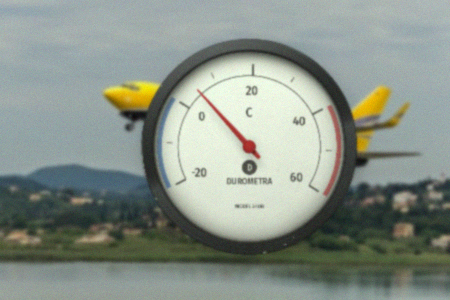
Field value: °C 5
